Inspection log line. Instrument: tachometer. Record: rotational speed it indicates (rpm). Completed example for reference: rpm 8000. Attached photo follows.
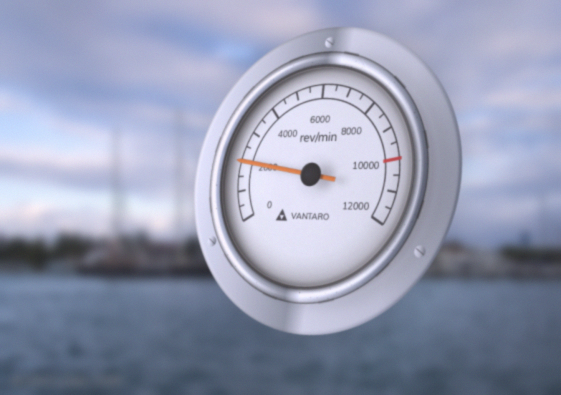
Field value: rpm 2000
